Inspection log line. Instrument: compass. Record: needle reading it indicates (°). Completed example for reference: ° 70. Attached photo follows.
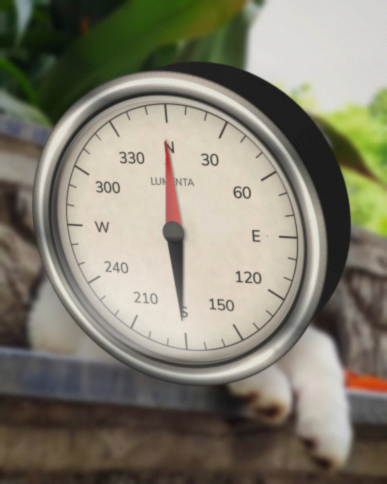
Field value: ° 0
